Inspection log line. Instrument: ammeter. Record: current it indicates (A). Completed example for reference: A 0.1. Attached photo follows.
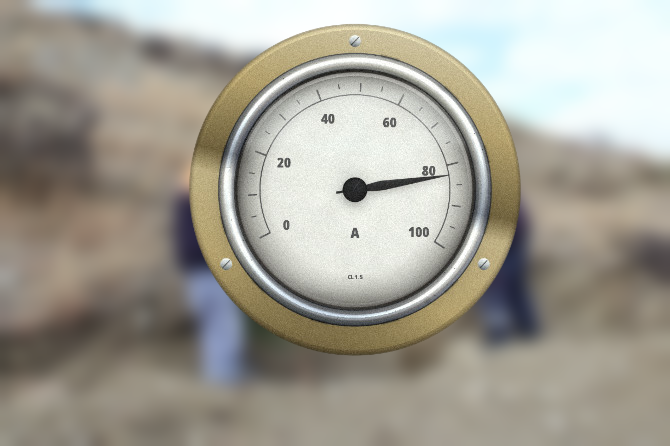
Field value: A 82.5
